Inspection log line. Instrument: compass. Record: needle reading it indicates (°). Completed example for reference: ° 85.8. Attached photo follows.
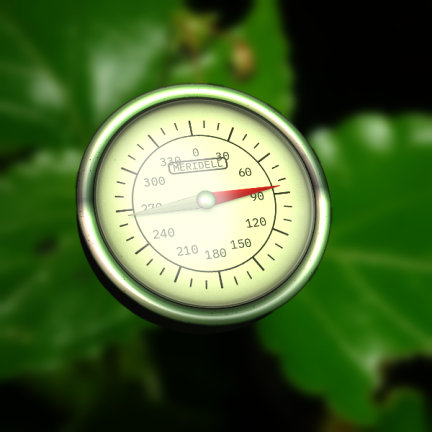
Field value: ° 85
